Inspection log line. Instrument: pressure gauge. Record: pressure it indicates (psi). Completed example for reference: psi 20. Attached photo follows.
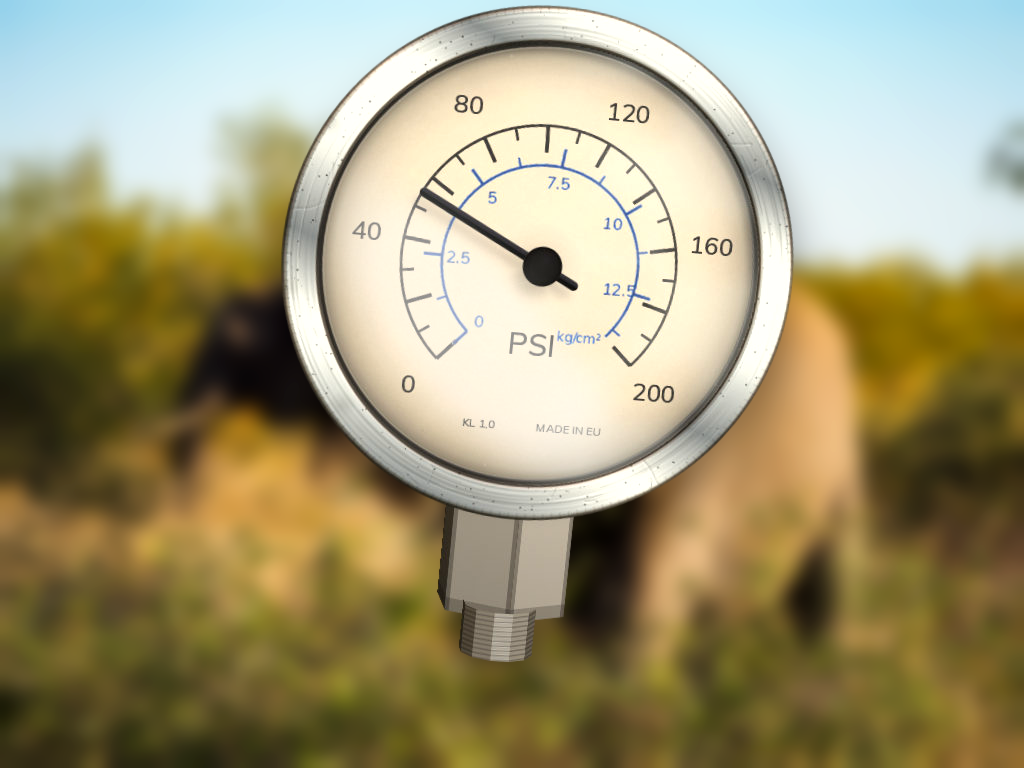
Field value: psi 55
